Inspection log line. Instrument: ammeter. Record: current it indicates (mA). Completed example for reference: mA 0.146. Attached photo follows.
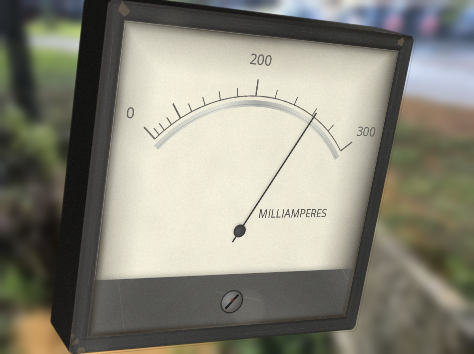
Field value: mA 260
